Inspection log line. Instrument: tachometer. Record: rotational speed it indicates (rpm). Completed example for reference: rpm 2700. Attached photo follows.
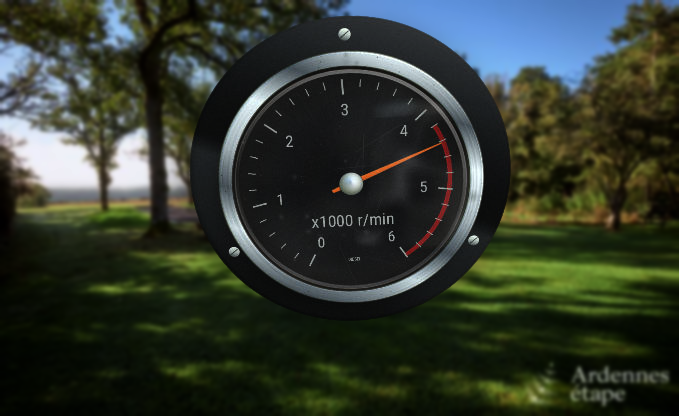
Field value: rpm 4400
